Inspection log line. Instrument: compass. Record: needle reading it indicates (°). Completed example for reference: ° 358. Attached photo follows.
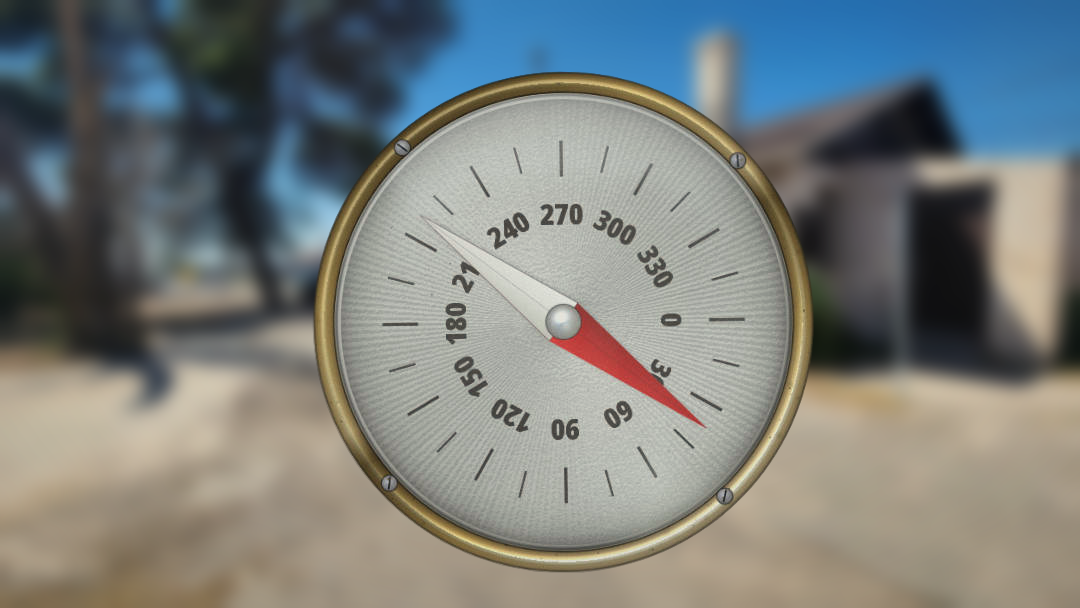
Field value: ° 37.5
